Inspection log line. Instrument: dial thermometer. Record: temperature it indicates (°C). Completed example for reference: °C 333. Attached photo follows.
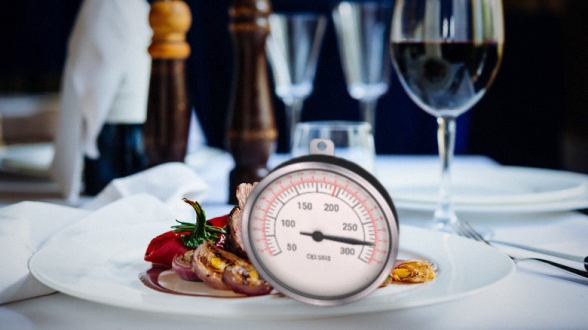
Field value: °C 275
